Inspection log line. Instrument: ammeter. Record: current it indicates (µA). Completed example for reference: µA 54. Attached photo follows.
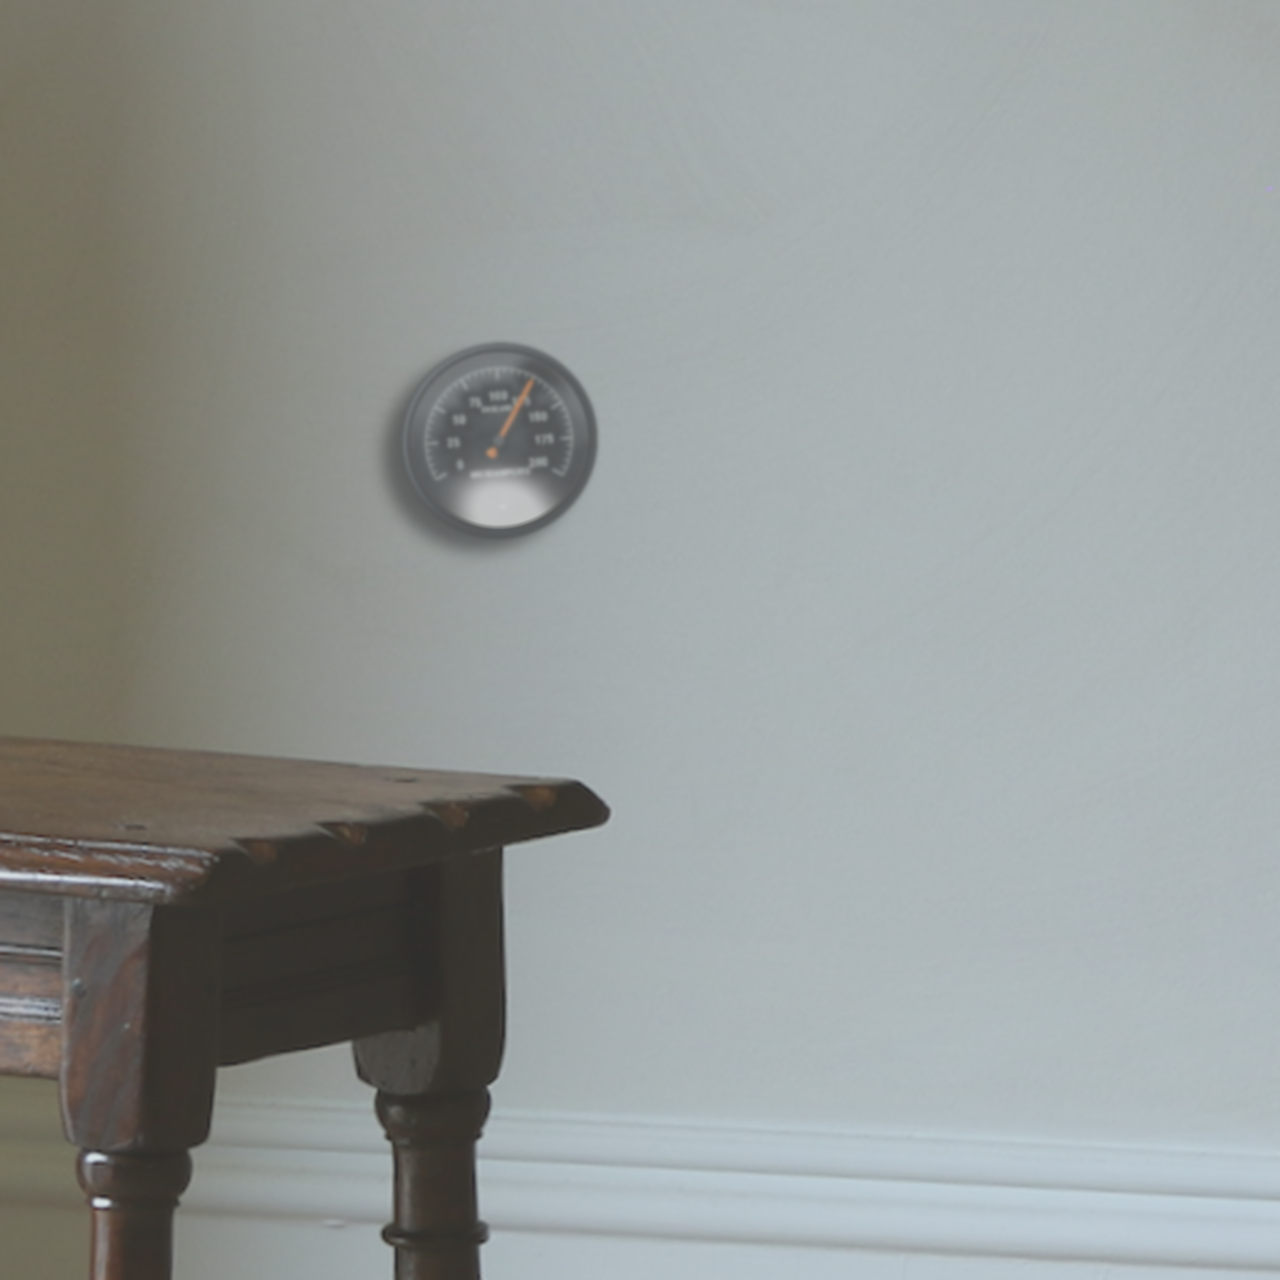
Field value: µA 125
